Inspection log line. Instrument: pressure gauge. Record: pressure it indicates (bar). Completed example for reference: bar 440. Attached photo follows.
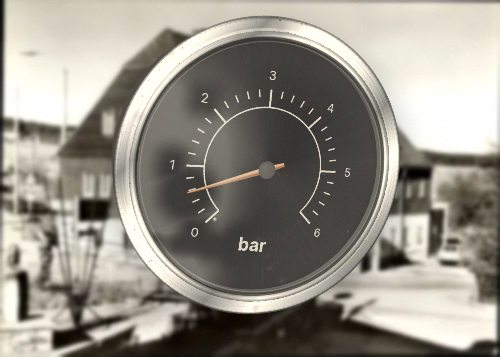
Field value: bar 0.6
